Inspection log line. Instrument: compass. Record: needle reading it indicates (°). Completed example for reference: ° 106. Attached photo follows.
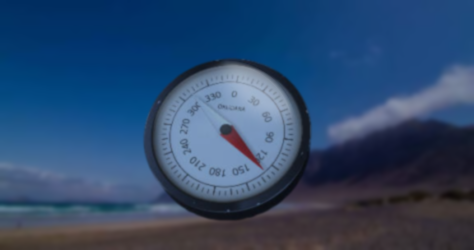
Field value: ° 130
